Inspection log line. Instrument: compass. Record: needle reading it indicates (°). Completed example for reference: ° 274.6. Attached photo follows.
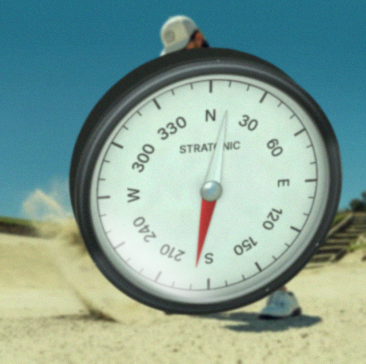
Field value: ° 190
